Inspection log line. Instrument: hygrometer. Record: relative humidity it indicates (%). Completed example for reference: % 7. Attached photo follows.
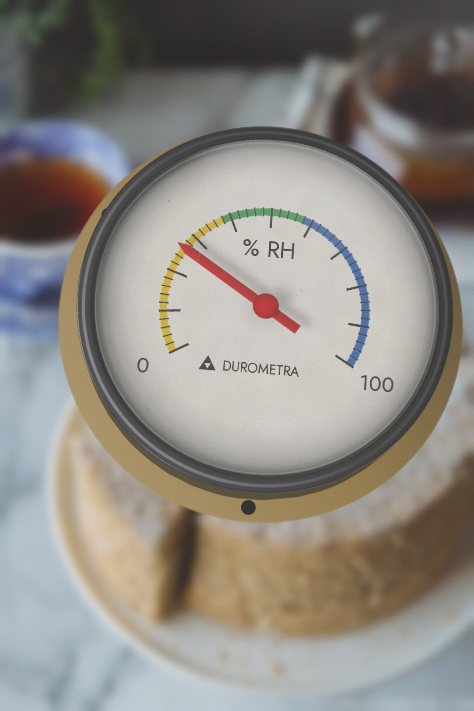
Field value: % 26
